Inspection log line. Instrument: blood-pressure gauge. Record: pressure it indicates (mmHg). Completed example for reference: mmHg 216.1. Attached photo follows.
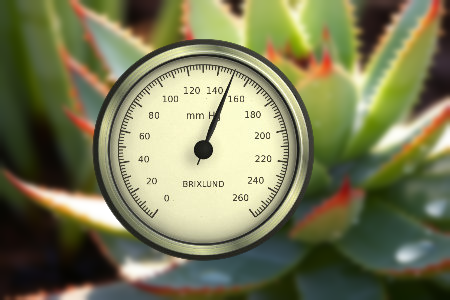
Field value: mmHg 150
